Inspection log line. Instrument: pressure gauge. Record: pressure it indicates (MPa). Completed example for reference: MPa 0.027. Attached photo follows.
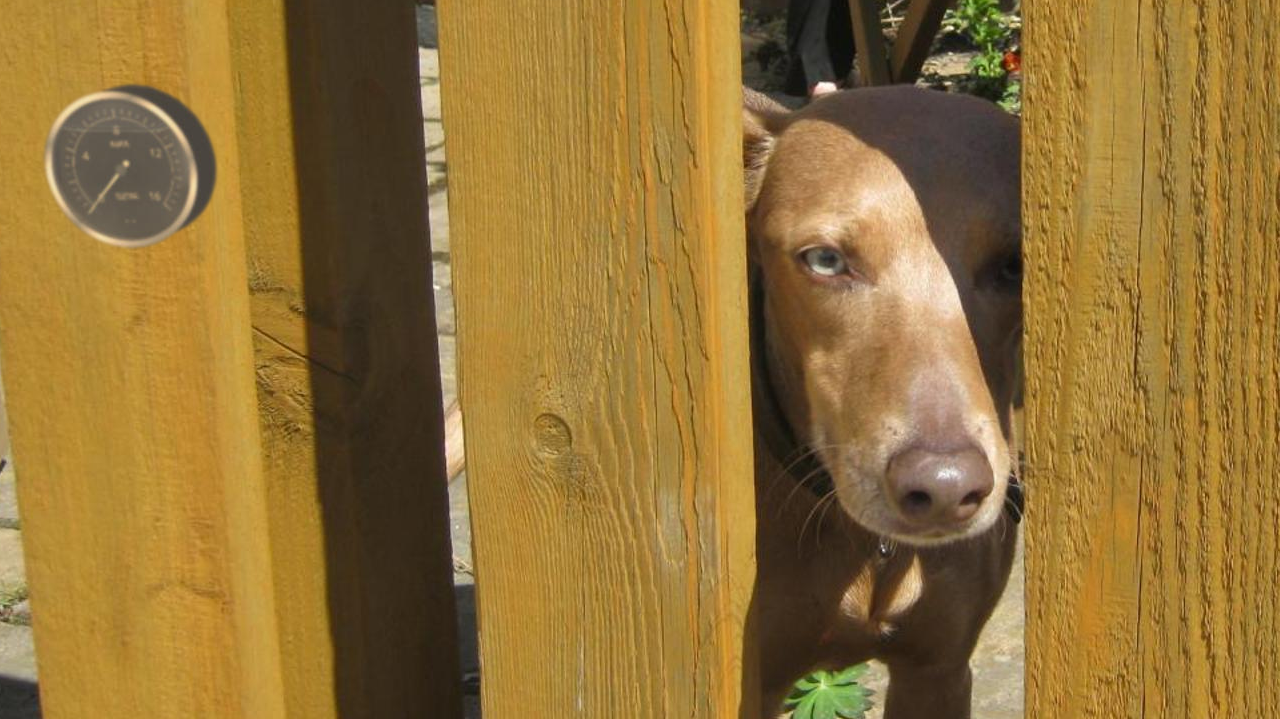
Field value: MPa 0
